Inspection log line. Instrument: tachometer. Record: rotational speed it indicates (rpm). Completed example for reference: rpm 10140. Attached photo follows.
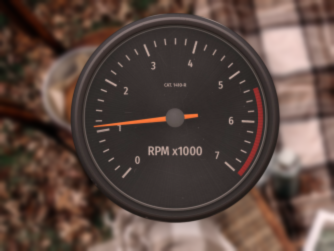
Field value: rpm 1100
